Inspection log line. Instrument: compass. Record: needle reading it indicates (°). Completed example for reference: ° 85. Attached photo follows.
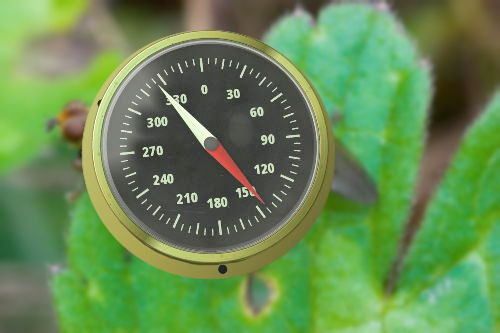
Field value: ° 145
